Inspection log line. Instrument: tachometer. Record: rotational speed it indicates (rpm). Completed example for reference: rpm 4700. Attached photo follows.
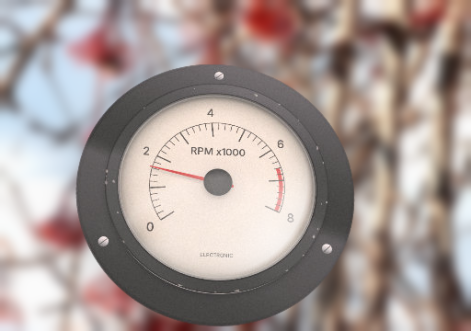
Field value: rpm 1600
